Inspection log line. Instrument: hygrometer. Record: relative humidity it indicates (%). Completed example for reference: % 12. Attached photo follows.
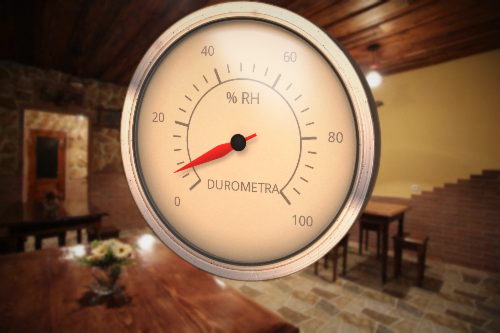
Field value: % 6
